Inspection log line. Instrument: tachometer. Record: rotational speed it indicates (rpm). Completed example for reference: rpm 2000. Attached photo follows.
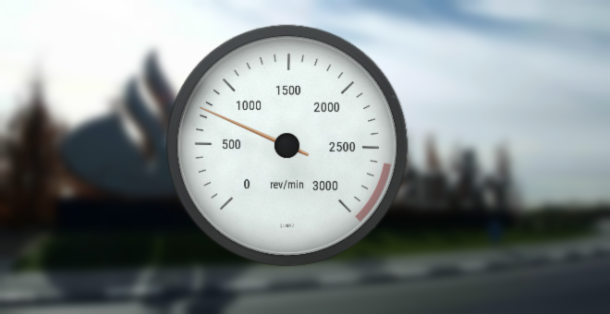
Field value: rpm 750
